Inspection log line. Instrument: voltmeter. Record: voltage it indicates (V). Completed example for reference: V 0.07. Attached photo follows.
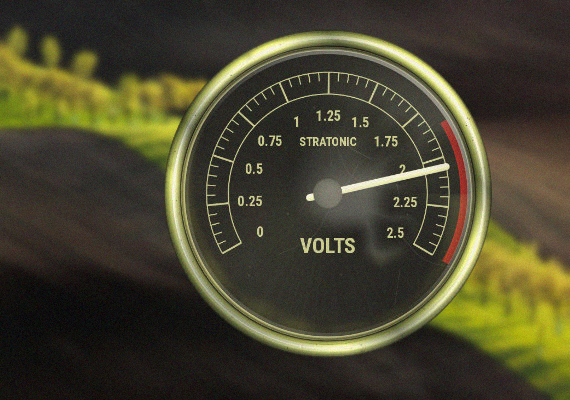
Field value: V 2.05
